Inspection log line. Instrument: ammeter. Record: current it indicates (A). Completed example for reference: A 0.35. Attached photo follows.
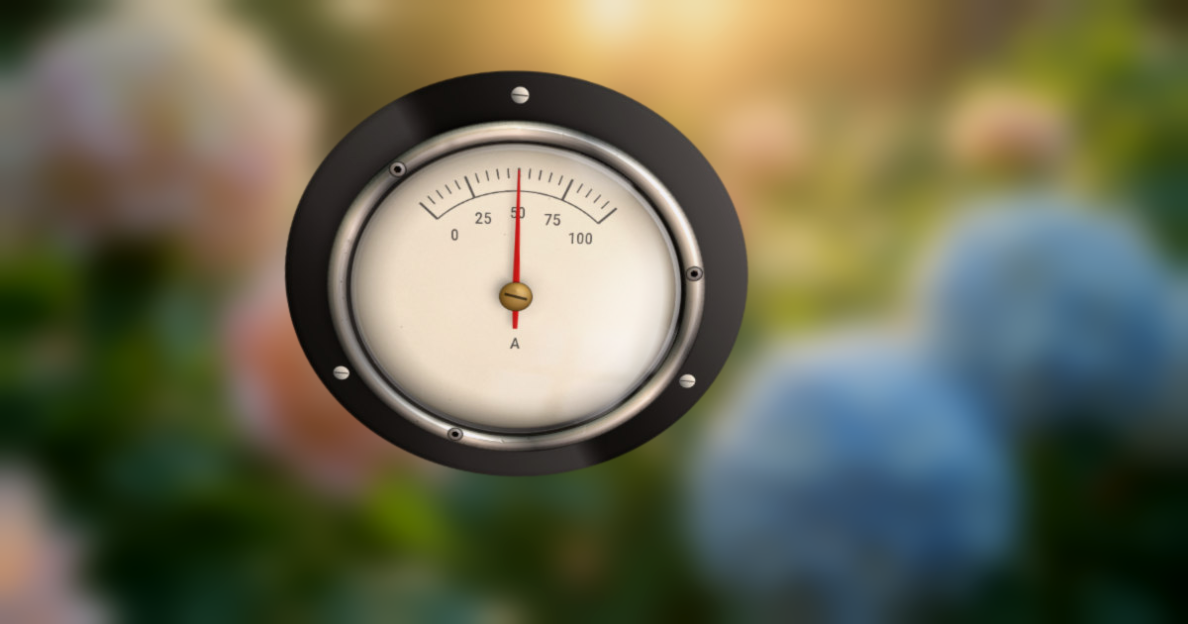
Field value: A 50
